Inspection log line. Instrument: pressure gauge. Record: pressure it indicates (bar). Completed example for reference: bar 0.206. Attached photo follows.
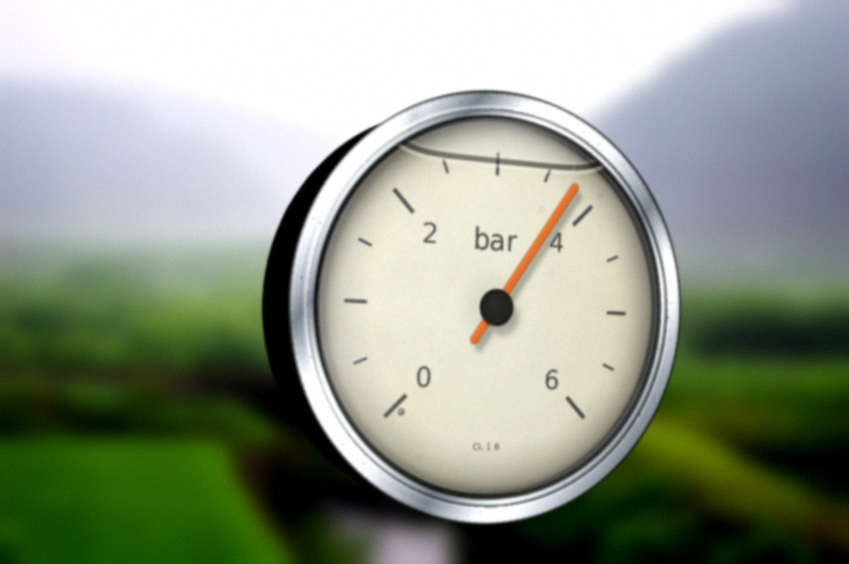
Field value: bar 3.75
